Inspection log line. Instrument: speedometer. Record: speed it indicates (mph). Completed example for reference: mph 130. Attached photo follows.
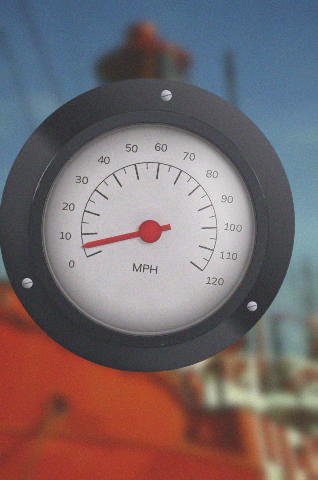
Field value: mph 5
